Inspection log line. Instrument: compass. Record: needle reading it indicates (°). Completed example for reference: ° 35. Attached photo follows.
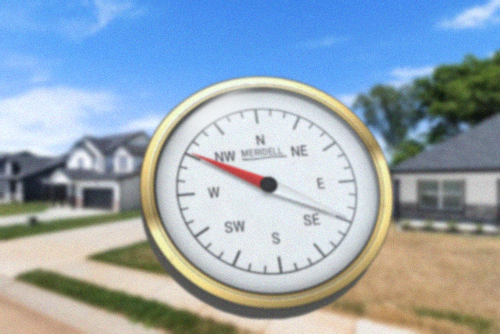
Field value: ° 300
